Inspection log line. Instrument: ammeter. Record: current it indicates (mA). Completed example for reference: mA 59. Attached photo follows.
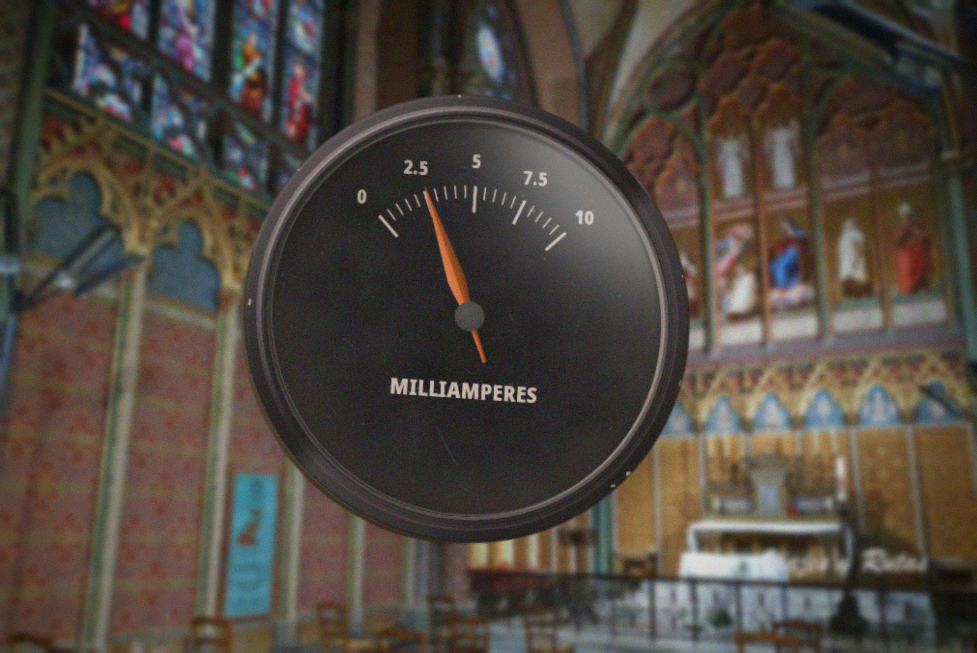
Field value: mA 2.5
